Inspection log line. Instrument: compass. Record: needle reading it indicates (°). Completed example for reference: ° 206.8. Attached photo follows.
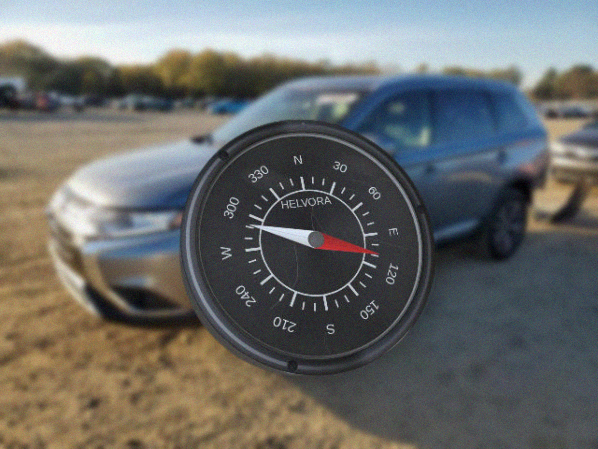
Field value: ° 110
